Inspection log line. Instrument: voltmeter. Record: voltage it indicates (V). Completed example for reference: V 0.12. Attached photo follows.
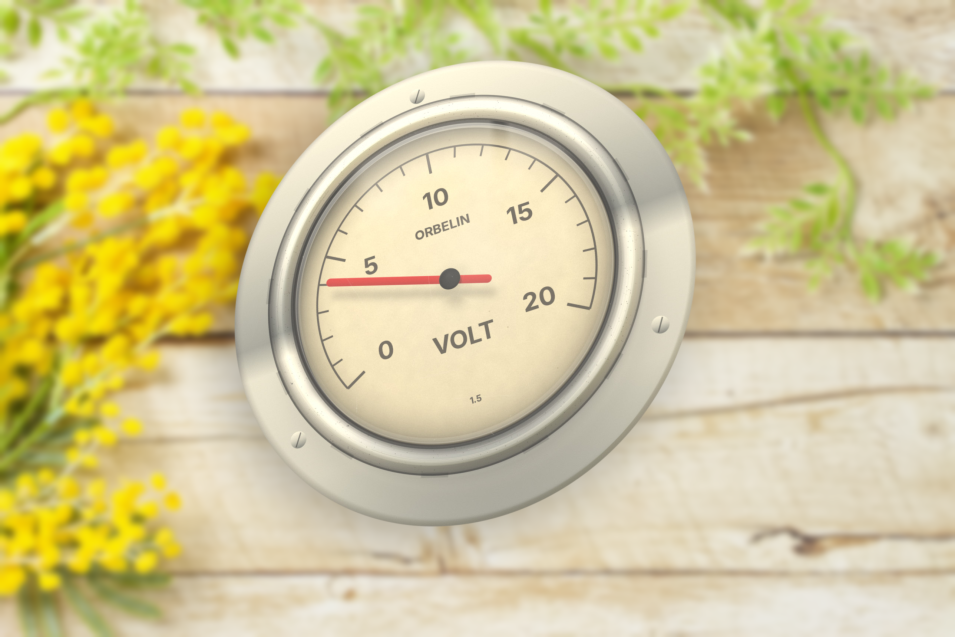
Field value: V 4
